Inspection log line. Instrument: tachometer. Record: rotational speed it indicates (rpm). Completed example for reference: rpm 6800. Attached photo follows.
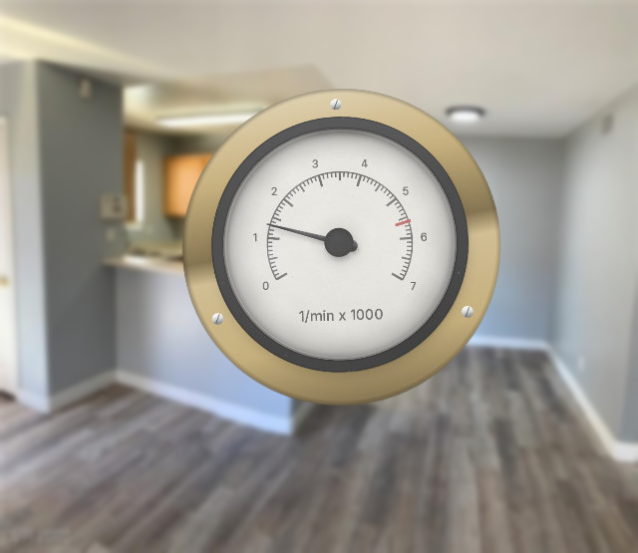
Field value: rpm 1300
